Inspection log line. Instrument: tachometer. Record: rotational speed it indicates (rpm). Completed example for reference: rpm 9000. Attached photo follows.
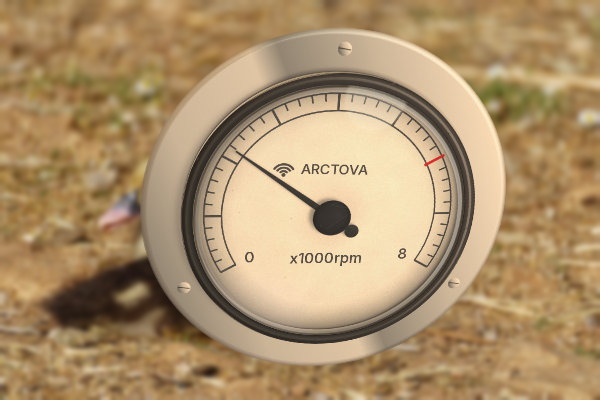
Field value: rpm 2200
